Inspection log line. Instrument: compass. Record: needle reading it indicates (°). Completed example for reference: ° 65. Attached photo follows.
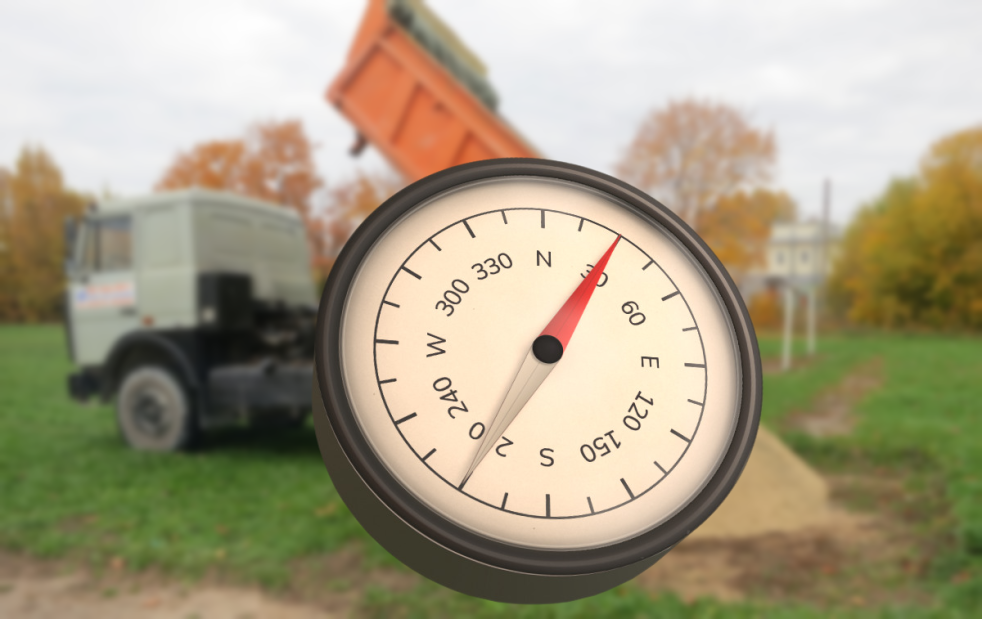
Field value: ° 30
